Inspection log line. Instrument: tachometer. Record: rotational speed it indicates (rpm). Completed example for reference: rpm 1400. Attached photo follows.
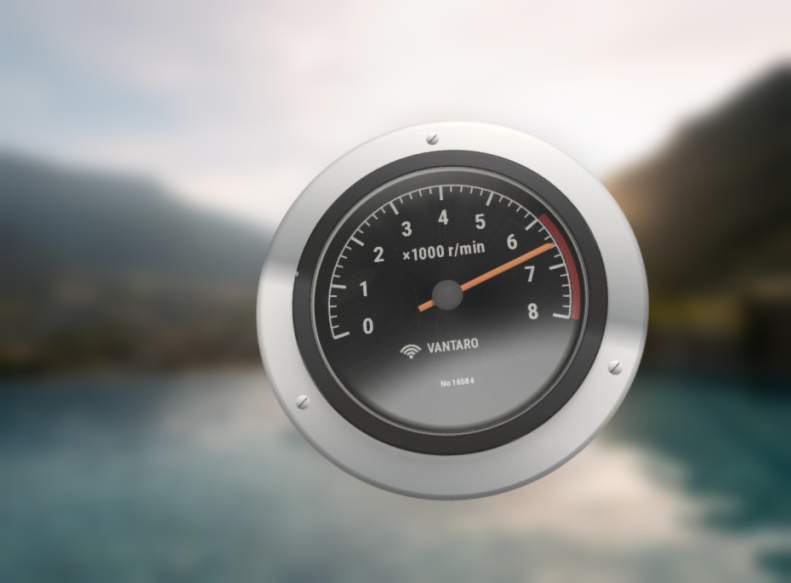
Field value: rpm 6600
